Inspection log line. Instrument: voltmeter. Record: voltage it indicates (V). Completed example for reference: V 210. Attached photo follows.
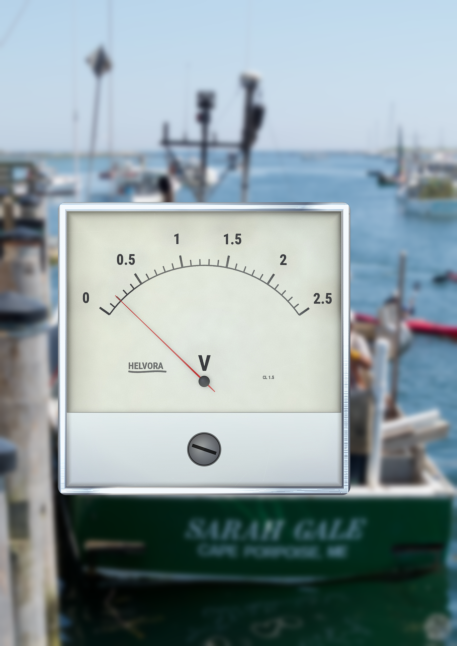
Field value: V 0.2
